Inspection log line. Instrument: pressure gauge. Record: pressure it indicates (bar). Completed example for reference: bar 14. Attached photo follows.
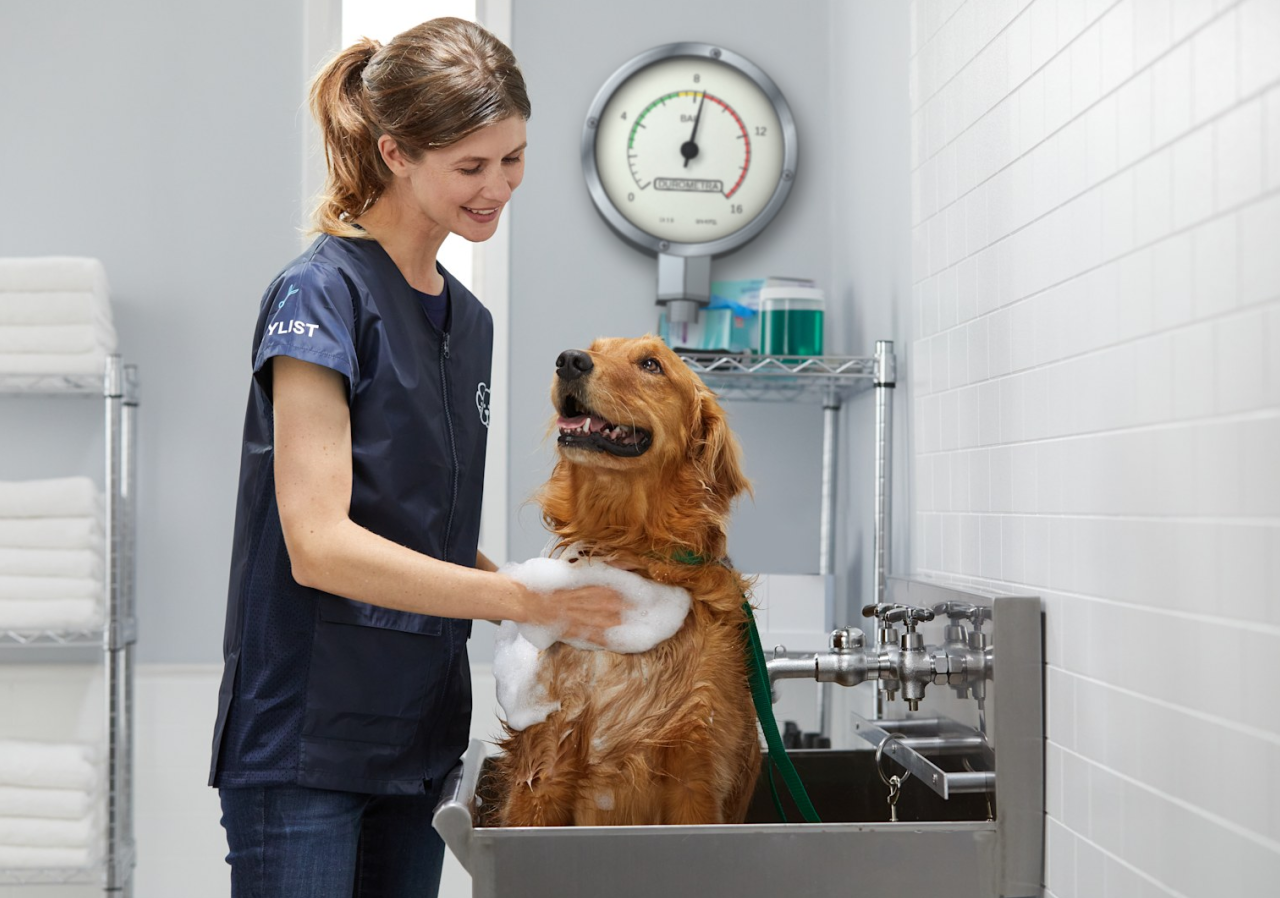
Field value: bar 8.5
